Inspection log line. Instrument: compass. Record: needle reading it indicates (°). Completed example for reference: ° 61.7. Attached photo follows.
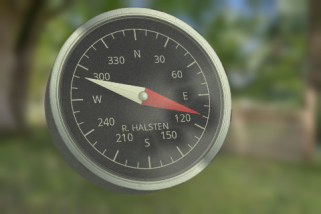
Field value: ° 110
